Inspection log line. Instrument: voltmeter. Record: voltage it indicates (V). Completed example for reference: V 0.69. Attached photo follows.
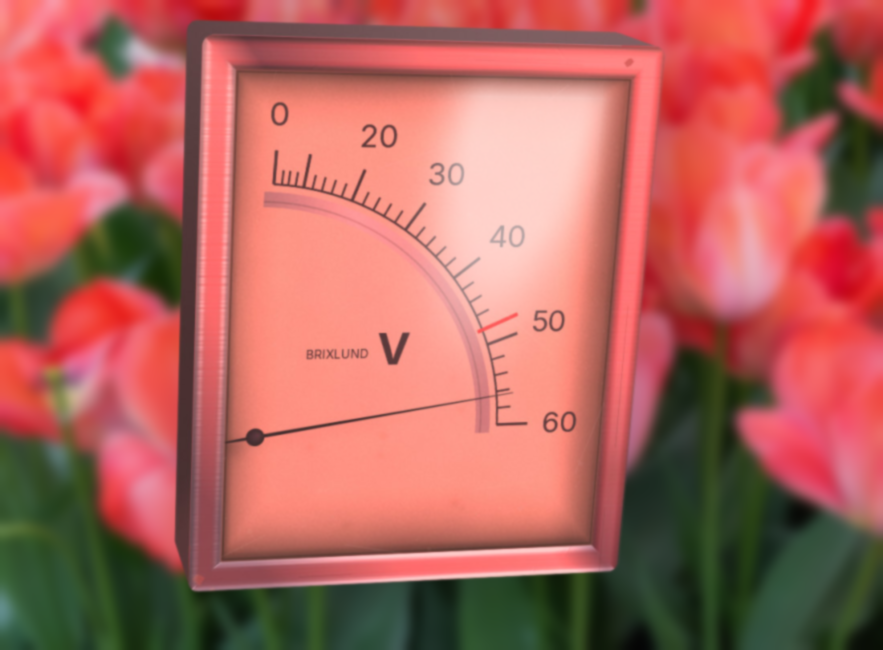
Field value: V 56
